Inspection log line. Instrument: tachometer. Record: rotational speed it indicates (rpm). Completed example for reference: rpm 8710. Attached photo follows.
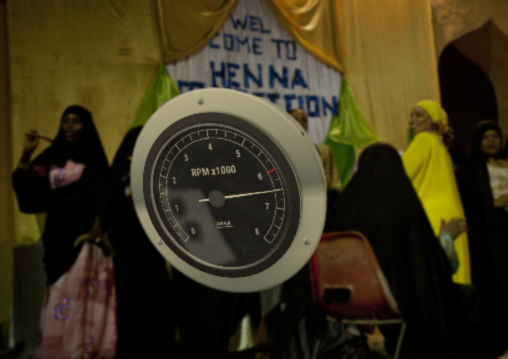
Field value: rpm 6500
